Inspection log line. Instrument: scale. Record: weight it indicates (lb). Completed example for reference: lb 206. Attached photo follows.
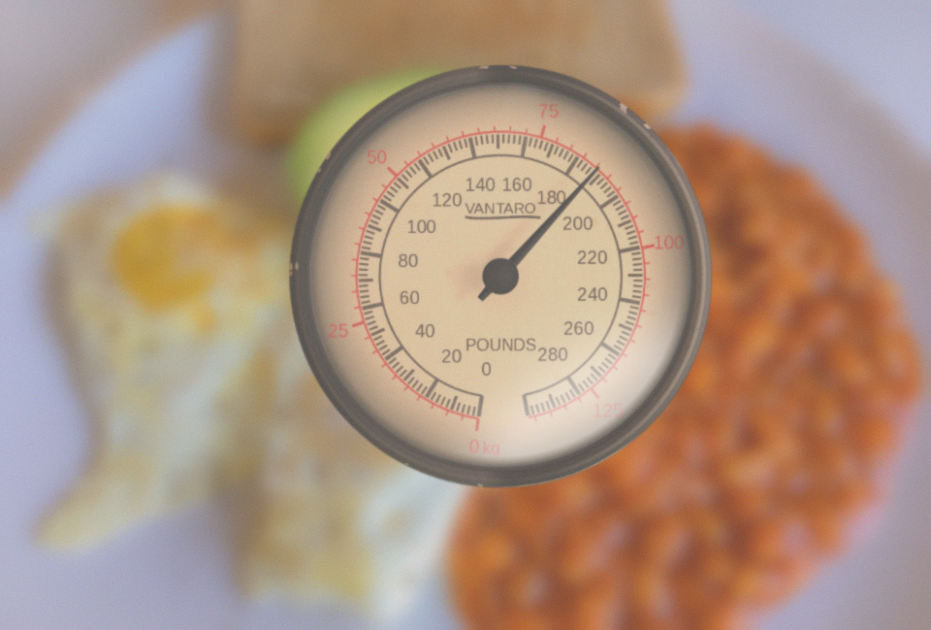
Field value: lb 188
